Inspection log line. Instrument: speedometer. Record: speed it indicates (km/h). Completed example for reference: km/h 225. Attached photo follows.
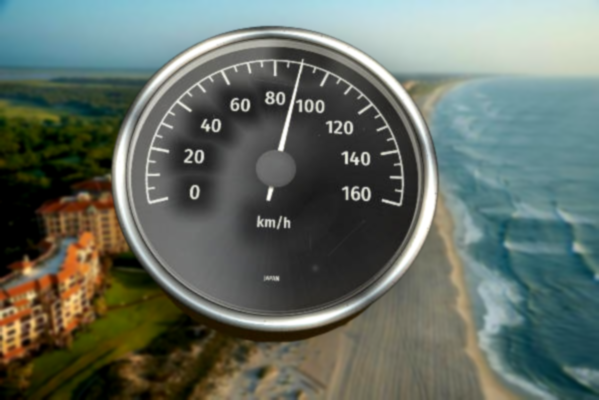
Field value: km/h 90
